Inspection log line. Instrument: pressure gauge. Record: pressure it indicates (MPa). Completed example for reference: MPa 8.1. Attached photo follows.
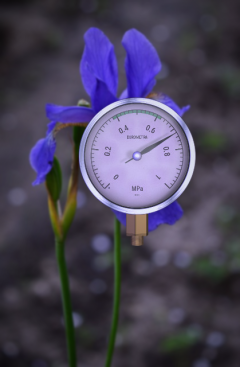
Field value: MPa 0.72
